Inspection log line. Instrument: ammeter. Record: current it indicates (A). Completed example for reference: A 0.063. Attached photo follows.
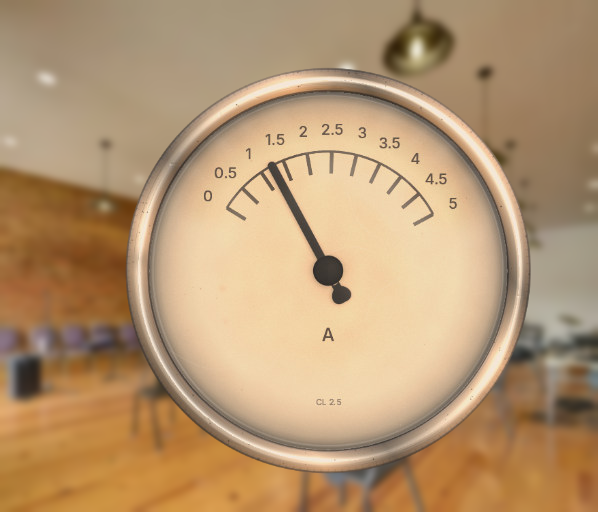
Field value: A 1.25
